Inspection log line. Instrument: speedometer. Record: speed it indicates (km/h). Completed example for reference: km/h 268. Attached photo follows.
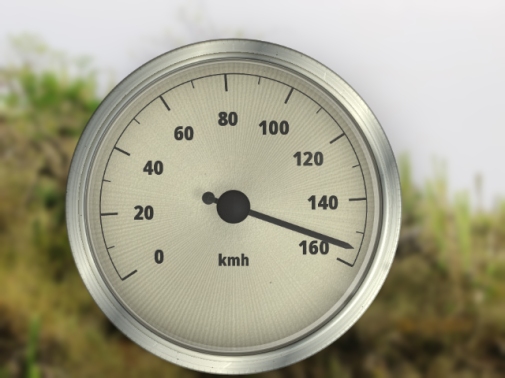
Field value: km/h 155
